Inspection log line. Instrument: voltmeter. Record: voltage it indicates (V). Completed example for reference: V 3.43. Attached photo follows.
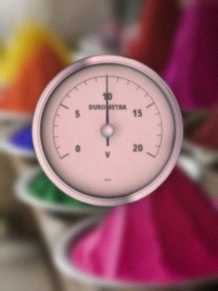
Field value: V 10
